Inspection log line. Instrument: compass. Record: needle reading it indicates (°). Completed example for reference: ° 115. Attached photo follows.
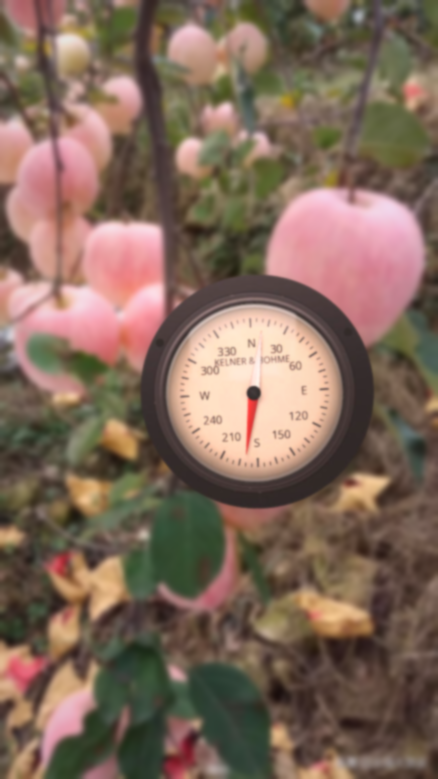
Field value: ° 190
